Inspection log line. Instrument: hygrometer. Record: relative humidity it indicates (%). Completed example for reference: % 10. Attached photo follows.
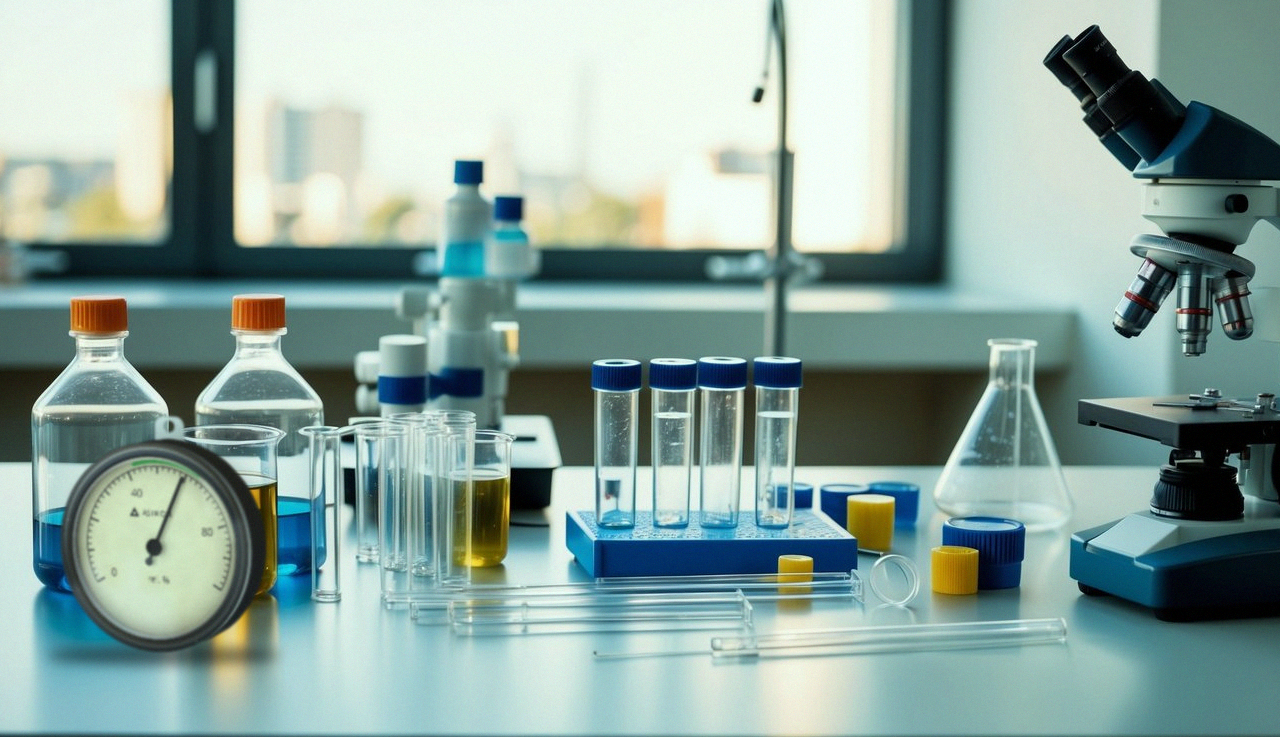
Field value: % 60
